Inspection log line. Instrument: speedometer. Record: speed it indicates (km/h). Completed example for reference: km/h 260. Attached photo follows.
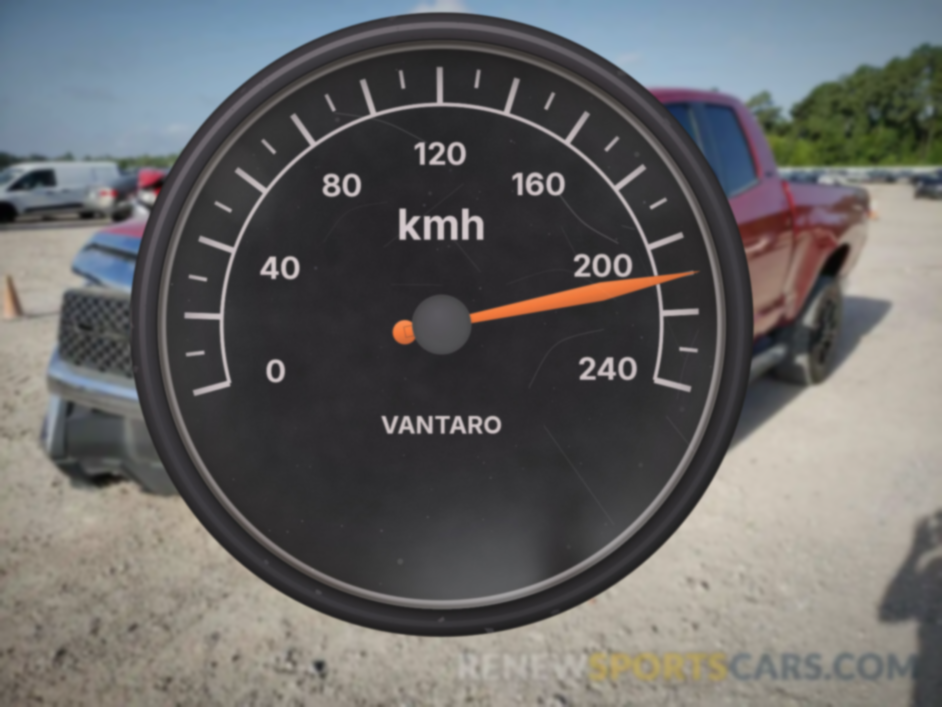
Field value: km/h 210
